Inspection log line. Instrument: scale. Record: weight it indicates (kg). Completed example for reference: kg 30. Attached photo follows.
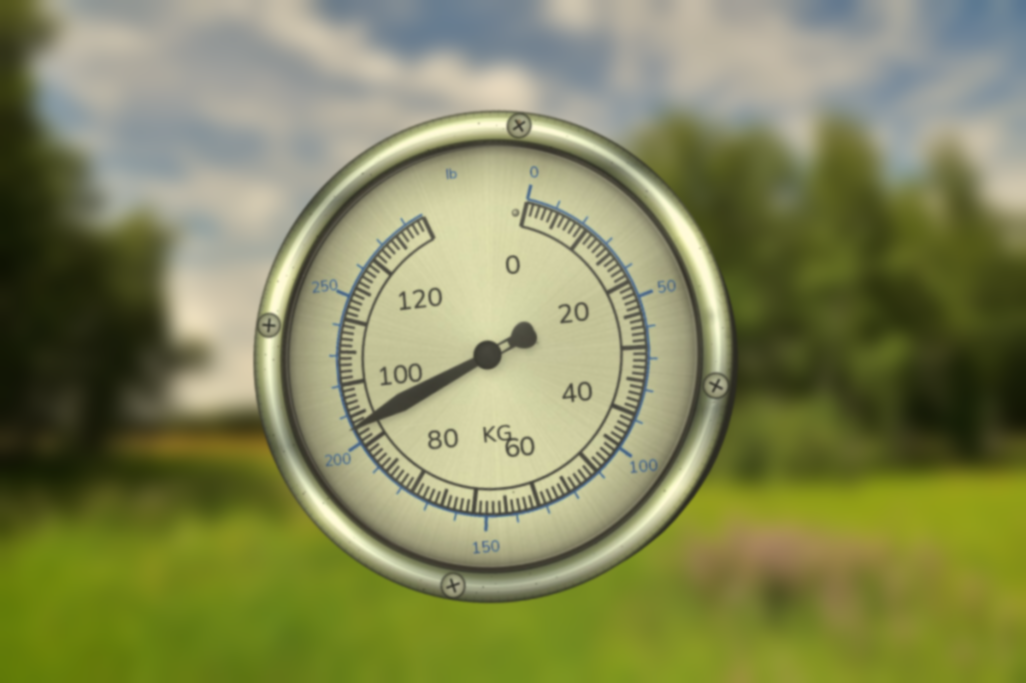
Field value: kg 93
